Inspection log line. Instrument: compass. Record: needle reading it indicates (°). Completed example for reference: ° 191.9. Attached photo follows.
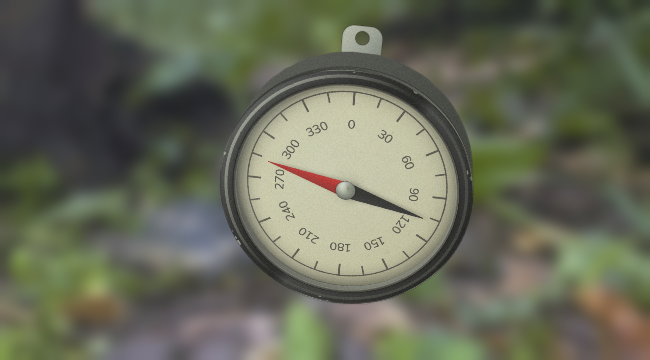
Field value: ° 285
